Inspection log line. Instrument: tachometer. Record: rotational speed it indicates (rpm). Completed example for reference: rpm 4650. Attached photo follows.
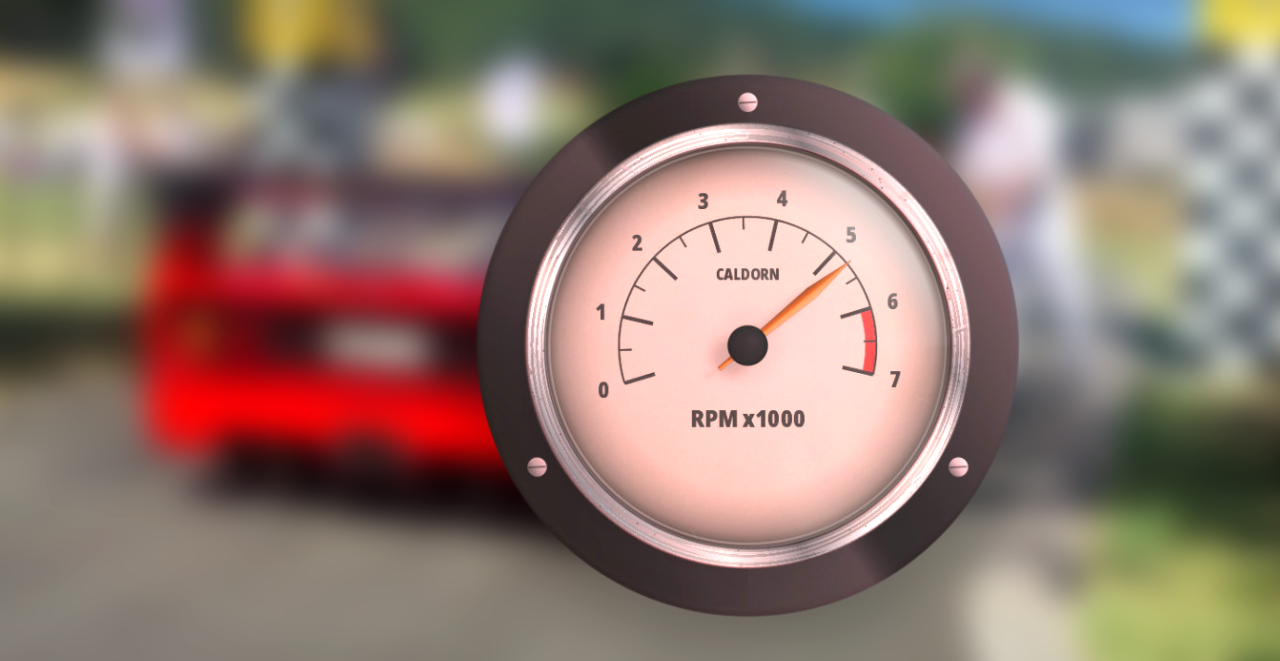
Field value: rpm 5250
